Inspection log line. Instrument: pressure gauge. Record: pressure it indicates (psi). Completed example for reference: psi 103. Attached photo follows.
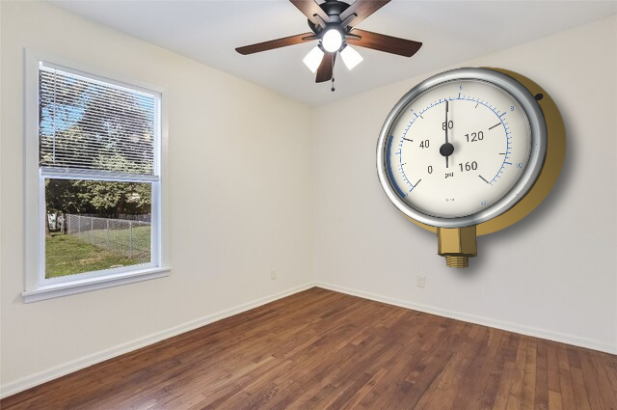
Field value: psi 80
